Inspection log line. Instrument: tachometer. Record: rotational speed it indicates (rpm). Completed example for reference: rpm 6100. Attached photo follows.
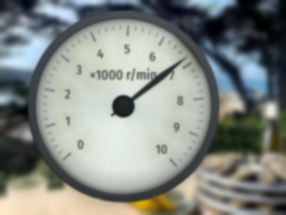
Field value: rpm 6800
